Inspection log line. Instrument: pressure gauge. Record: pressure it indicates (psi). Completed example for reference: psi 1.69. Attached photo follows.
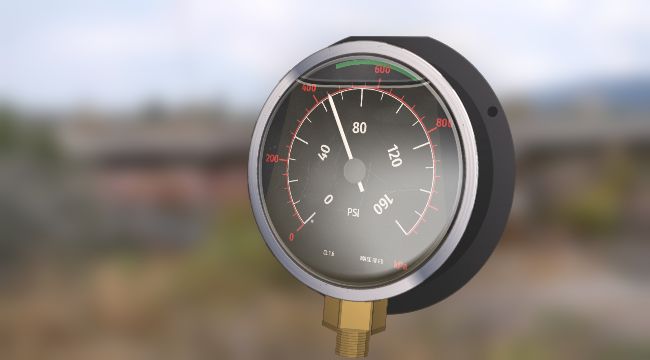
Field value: psi 65
